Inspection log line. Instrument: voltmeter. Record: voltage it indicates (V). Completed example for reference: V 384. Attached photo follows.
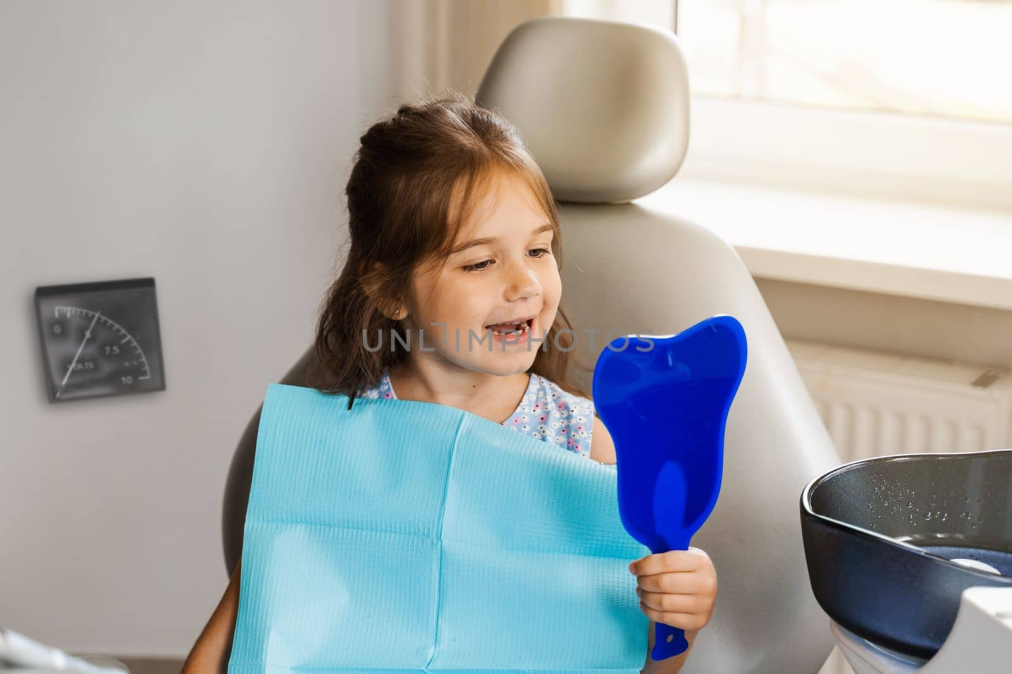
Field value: V 5
